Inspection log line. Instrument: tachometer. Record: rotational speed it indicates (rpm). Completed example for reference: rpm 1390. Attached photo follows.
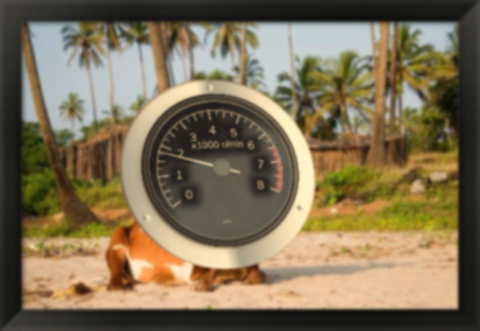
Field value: rpm 1750
